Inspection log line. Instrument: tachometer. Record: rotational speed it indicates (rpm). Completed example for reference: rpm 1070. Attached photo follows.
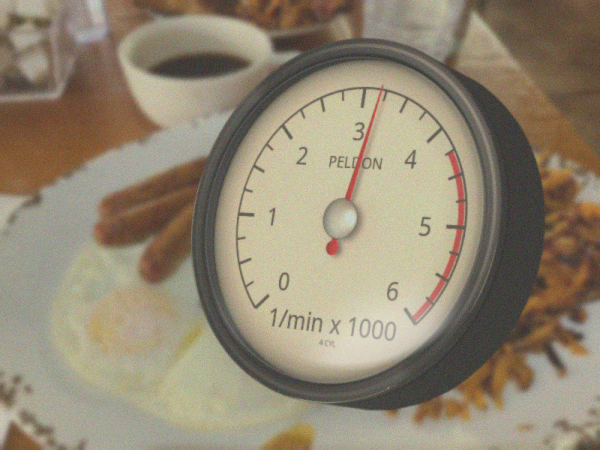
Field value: rpm 3250
